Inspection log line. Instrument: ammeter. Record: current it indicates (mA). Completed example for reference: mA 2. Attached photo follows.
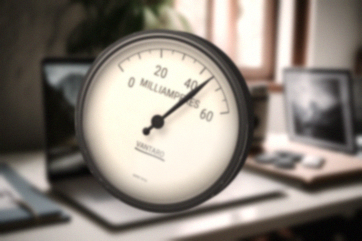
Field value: mA 45
